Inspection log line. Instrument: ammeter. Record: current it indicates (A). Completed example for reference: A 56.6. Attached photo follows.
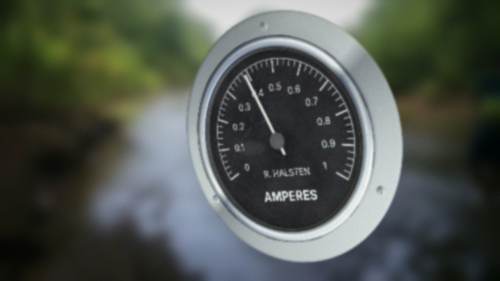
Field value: A 0.4
